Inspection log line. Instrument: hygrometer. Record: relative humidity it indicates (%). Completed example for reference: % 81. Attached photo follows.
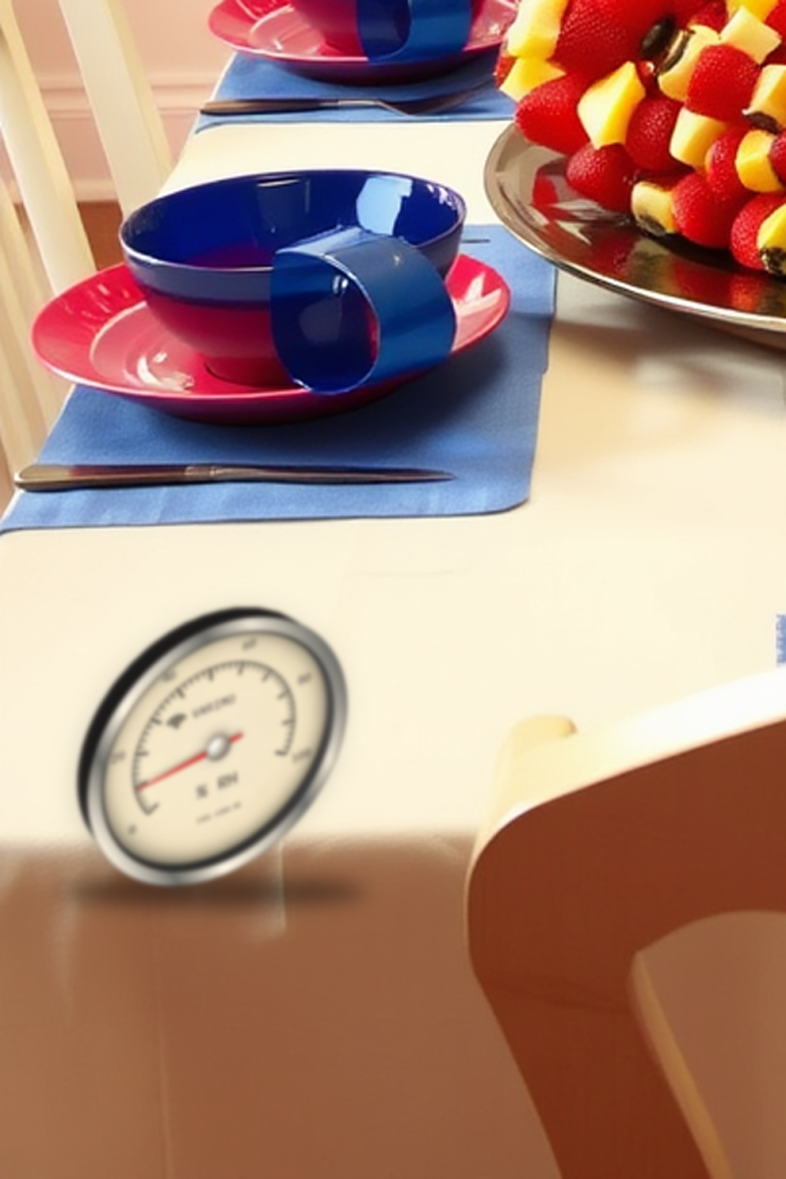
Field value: % 10
